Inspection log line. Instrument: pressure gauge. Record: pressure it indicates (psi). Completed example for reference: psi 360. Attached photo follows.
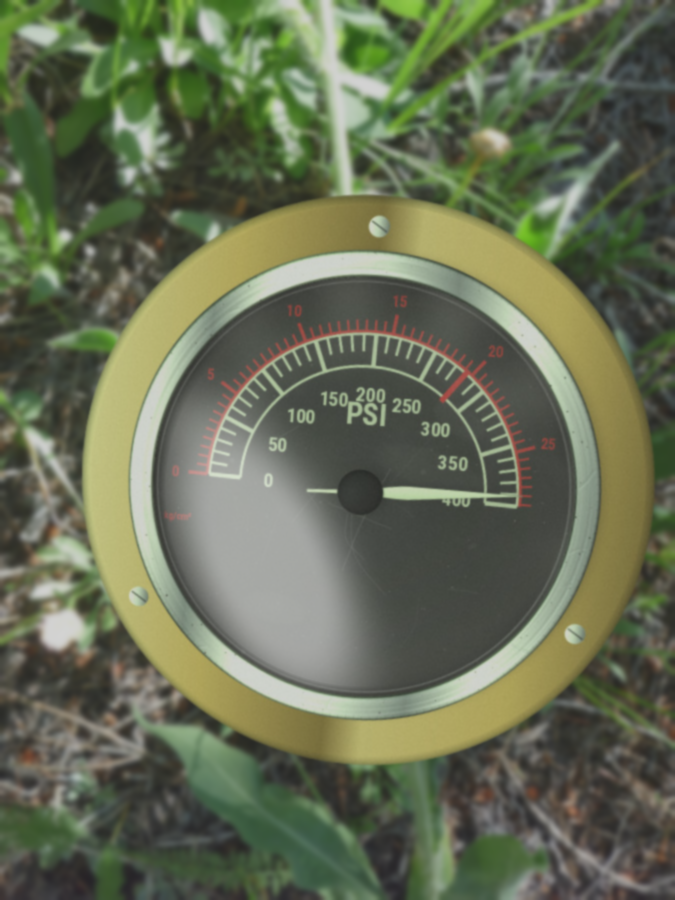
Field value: psi 390
